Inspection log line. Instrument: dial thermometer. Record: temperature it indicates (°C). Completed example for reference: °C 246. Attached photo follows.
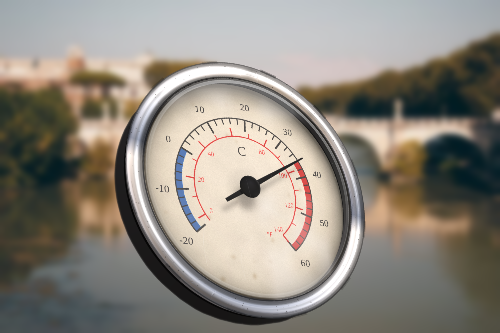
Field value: °C 36
